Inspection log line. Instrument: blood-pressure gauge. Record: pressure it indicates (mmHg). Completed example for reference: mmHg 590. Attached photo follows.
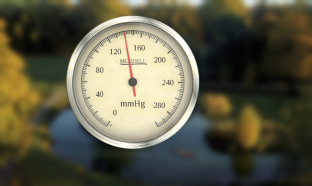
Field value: mmHg 140
